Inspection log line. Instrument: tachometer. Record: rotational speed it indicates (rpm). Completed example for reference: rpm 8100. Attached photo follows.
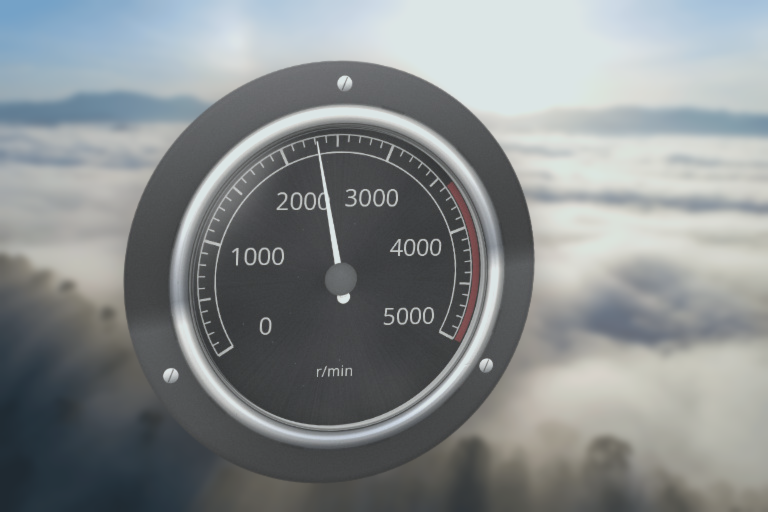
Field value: rpm 2300
